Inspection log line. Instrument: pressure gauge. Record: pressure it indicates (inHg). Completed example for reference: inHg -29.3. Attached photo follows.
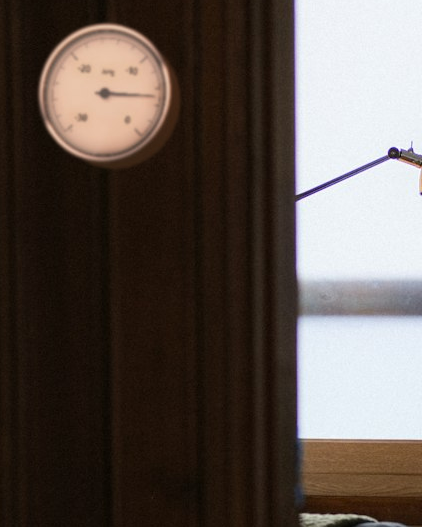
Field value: inHg -5
